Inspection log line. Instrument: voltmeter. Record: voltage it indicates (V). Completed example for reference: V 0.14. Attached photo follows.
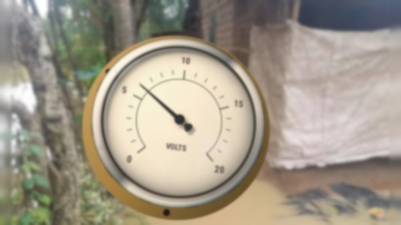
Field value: V 6
